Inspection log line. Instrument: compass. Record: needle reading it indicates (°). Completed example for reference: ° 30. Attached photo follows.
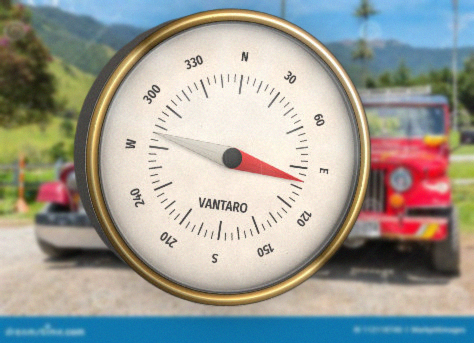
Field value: ° 100
